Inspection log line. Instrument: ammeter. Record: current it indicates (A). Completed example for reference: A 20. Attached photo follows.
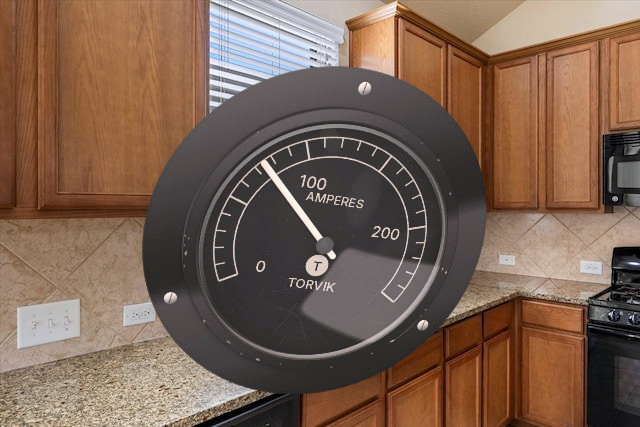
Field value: A 75
